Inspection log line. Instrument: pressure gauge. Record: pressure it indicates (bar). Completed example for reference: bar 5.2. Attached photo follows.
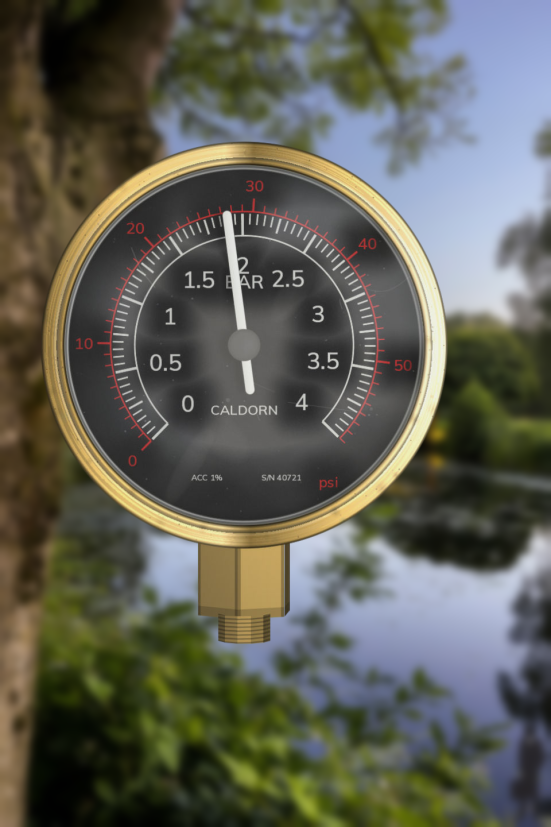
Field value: bar 1.9
